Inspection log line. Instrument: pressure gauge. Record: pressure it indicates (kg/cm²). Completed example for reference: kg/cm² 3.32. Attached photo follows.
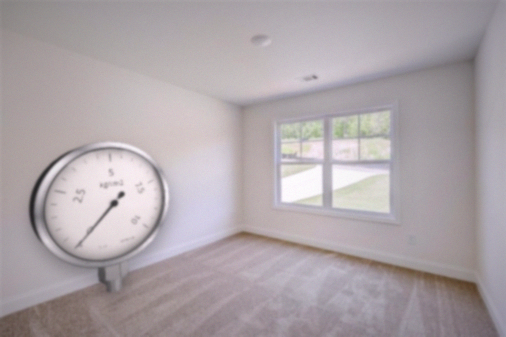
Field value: kg/cm² 0
